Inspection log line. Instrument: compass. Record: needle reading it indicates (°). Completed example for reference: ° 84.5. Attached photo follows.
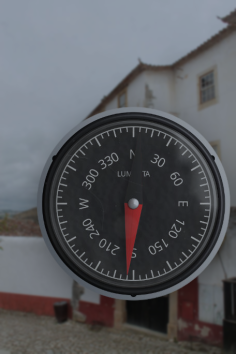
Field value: ° 185
